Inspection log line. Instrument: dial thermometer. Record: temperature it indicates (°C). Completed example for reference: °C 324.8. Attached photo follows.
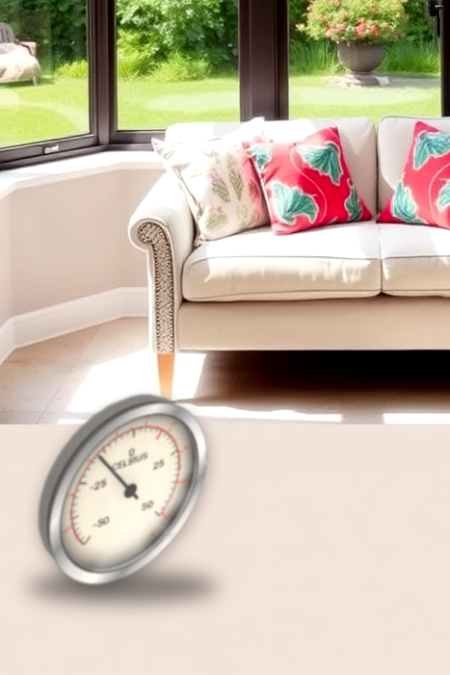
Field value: °C -15
